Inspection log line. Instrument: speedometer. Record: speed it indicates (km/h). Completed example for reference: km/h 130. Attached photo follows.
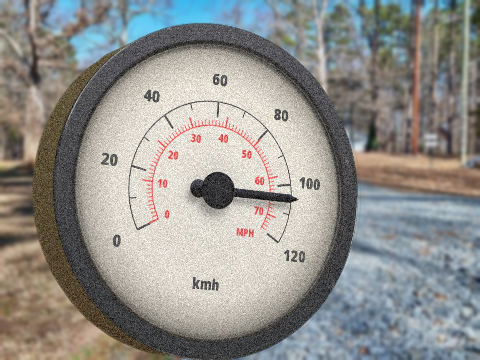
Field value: km/h 105
